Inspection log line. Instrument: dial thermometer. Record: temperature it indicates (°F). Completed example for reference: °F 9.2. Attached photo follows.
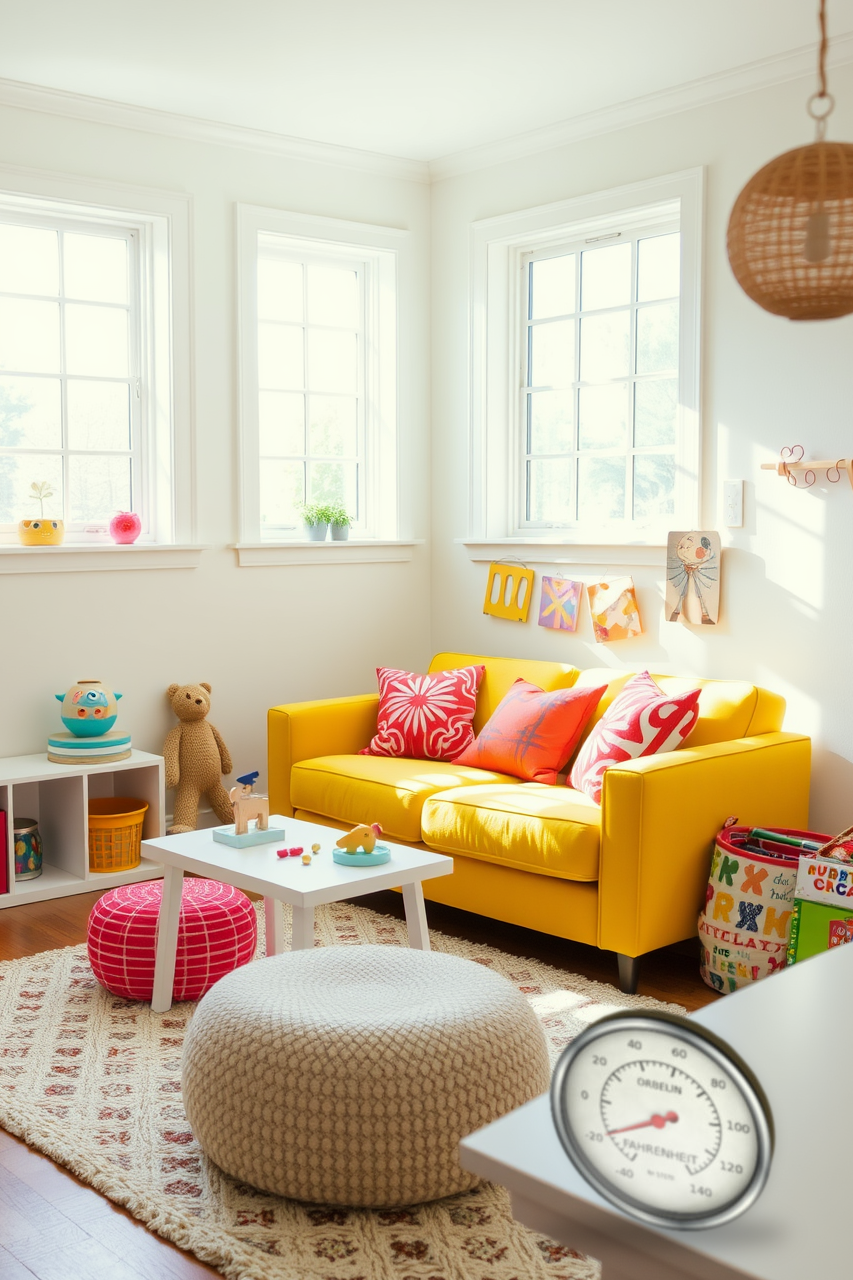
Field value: °F -20
